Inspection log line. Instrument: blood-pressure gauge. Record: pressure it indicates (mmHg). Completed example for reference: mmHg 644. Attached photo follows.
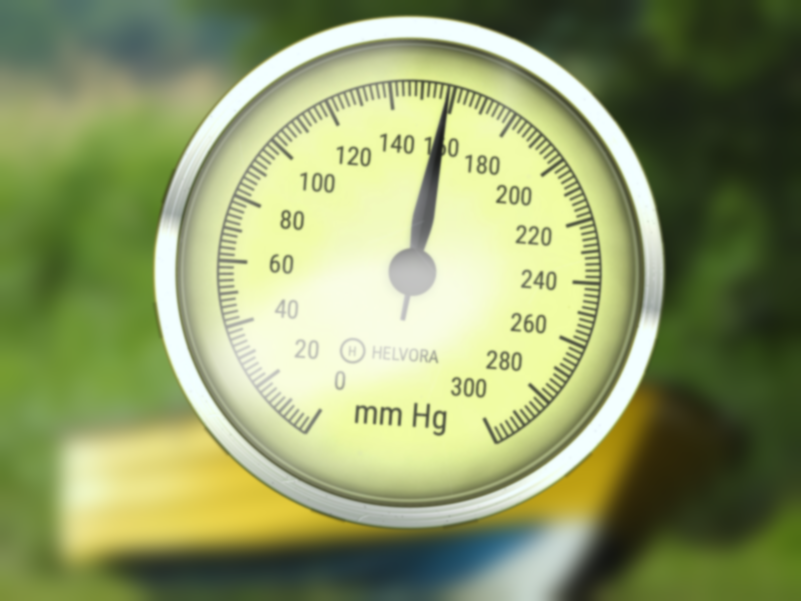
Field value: mmHg 158
